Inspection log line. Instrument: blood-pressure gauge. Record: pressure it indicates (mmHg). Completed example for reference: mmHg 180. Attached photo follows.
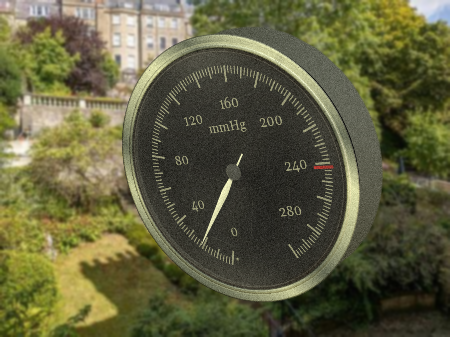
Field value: mmHg 20
